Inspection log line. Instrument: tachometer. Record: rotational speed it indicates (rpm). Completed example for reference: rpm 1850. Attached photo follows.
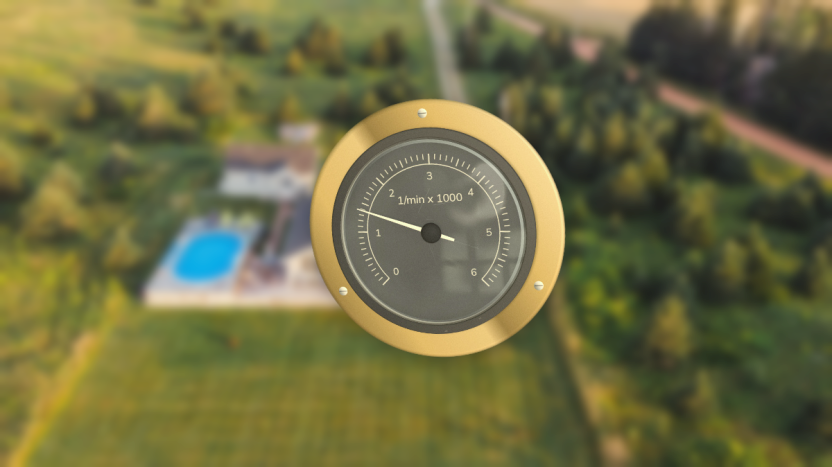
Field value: rpm 1400
